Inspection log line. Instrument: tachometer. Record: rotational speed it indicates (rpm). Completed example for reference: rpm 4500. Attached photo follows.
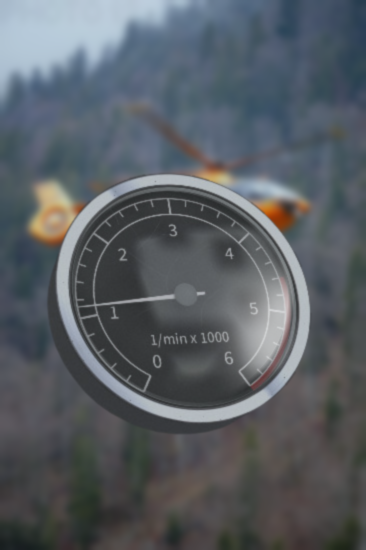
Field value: rpm 1100
